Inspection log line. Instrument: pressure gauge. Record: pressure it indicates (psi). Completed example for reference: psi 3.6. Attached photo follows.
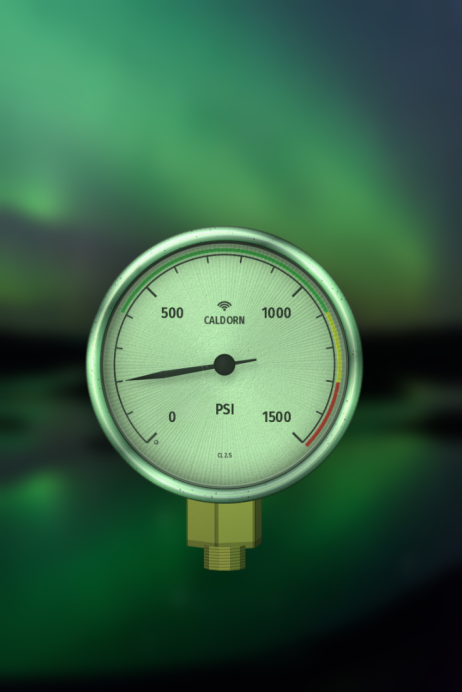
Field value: psi 200
